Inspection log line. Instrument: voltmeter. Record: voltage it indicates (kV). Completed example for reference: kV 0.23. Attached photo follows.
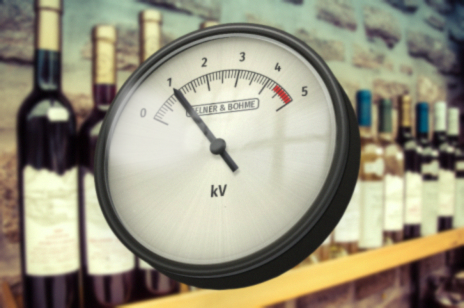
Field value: kV 1
